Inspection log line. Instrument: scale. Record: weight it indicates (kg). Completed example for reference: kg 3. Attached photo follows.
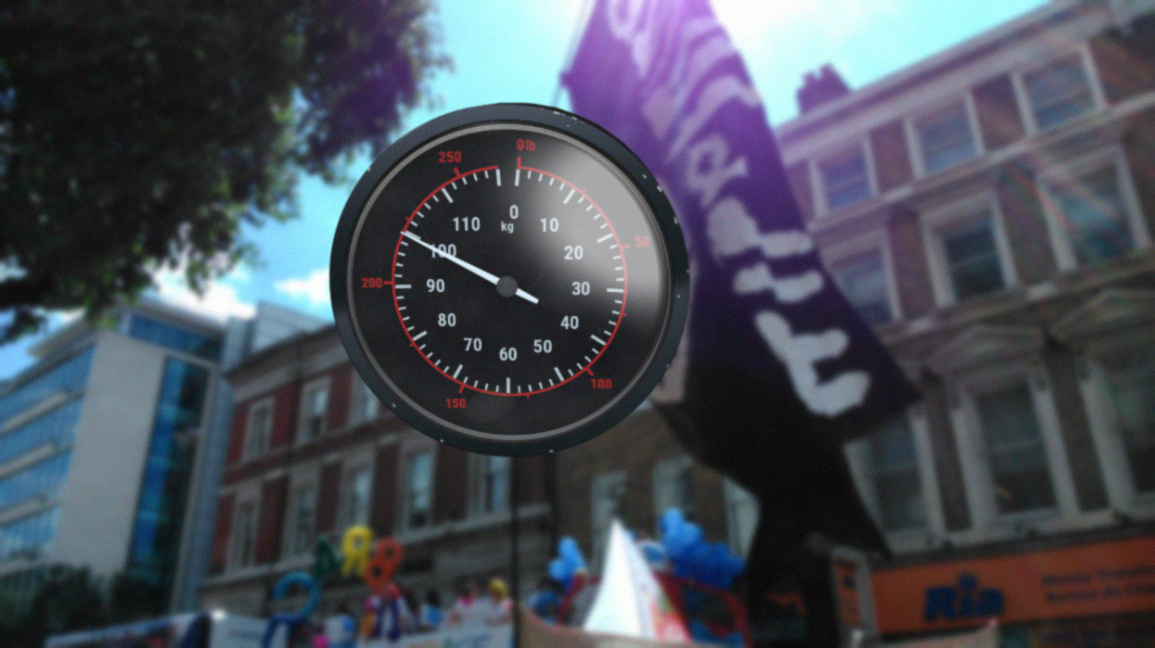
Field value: kg 100
